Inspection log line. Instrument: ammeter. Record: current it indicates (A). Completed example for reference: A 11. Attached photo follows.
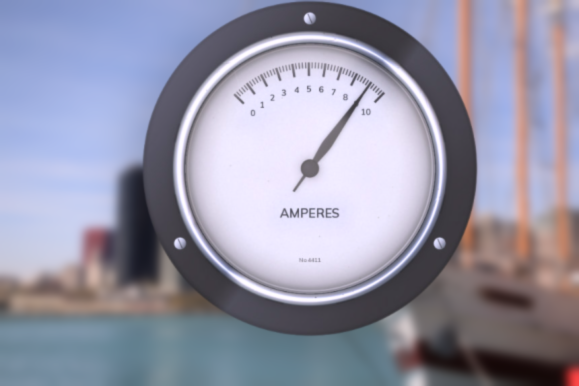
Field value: A 9
